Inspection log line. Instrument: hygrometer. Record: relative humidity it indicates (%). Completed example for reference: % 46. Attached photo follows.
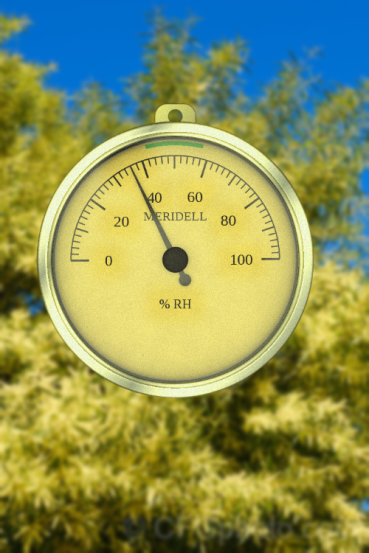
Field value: % 36
